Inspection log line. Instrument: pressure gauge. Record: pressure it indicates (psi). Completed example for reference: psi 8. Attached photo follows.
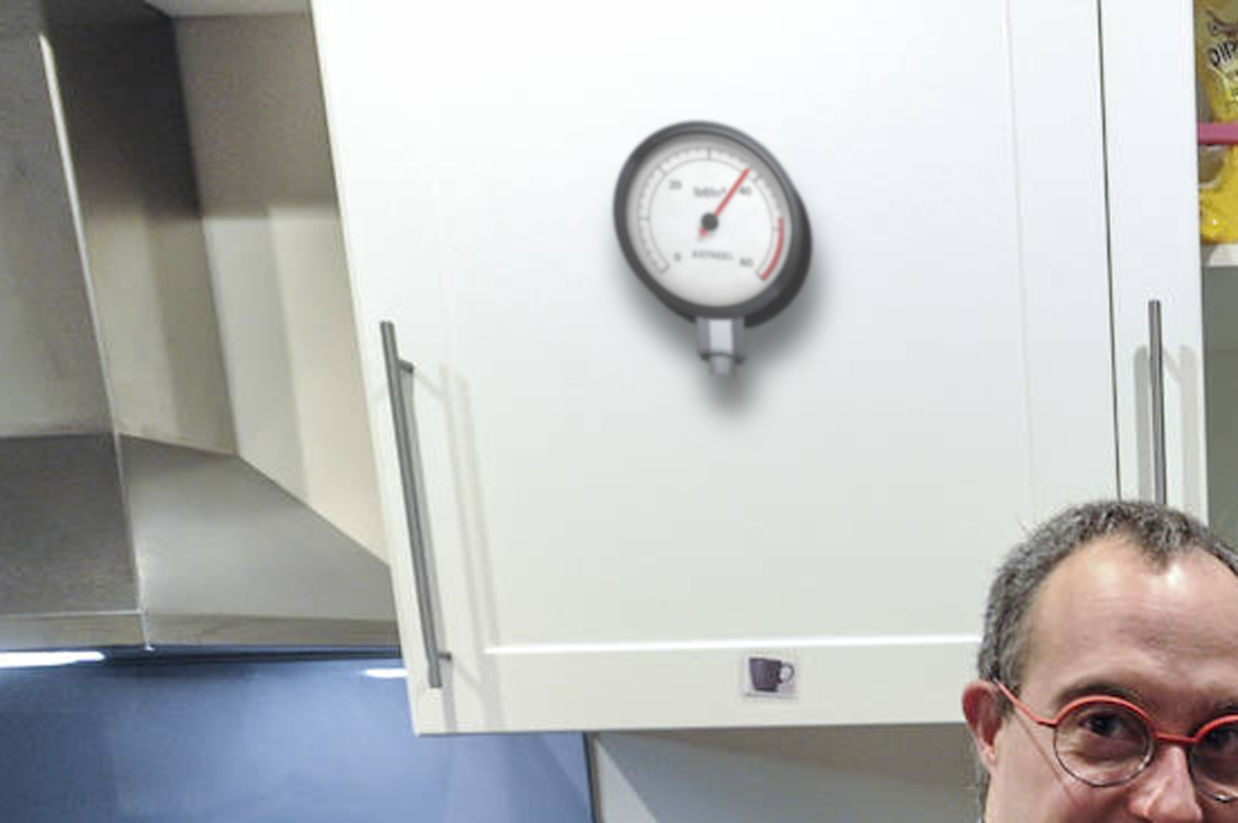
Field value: psi 38
